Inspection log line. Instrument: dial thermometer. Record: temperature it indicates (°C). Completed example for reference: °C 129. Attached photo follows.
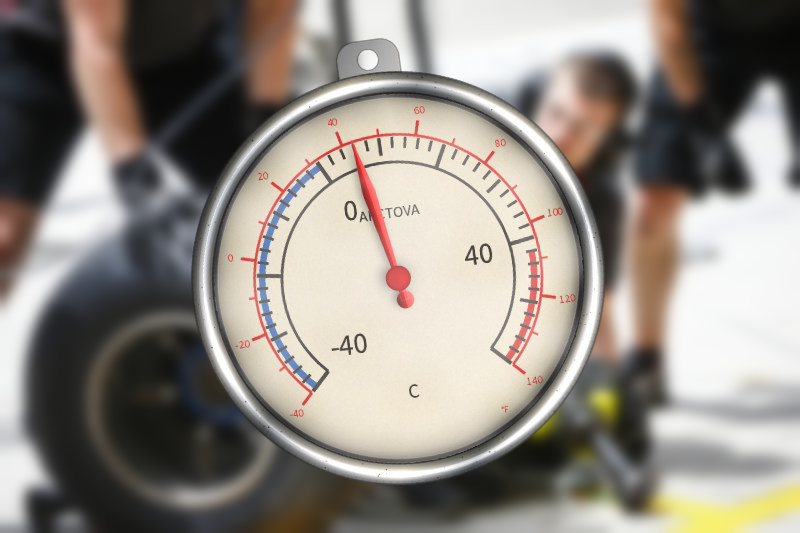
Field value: °C 6
